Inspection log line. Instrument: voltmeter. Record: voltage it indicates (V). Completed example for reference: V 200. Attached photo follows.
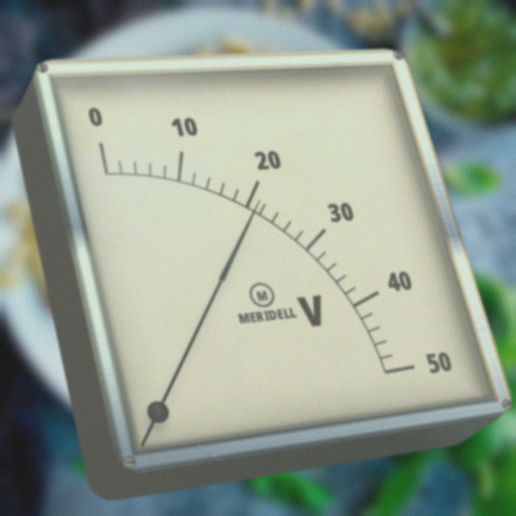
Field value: V 21
